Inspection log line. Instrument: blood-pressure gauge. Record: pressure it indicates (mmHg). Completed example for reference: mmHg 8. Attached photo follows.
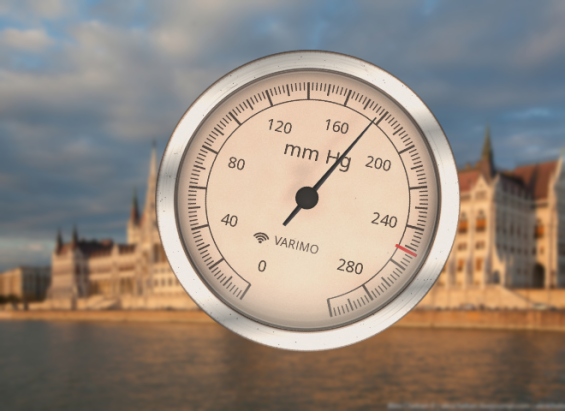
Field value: mmHg 178
